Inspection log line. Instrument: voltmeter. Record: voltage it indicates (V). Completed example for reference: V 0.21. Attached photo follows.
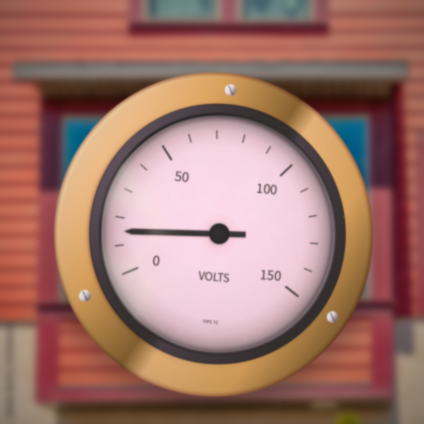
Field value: V 15
